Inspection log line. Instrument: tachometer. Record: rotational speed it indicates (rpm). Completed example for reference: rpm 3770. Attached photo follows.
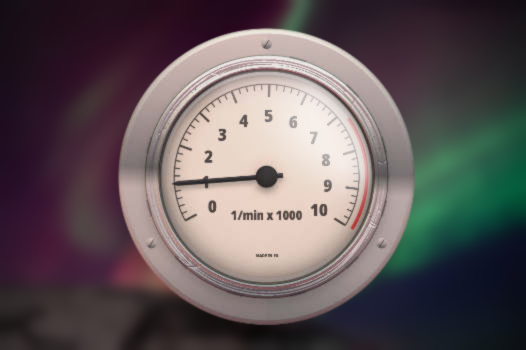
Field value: rpm 1000
